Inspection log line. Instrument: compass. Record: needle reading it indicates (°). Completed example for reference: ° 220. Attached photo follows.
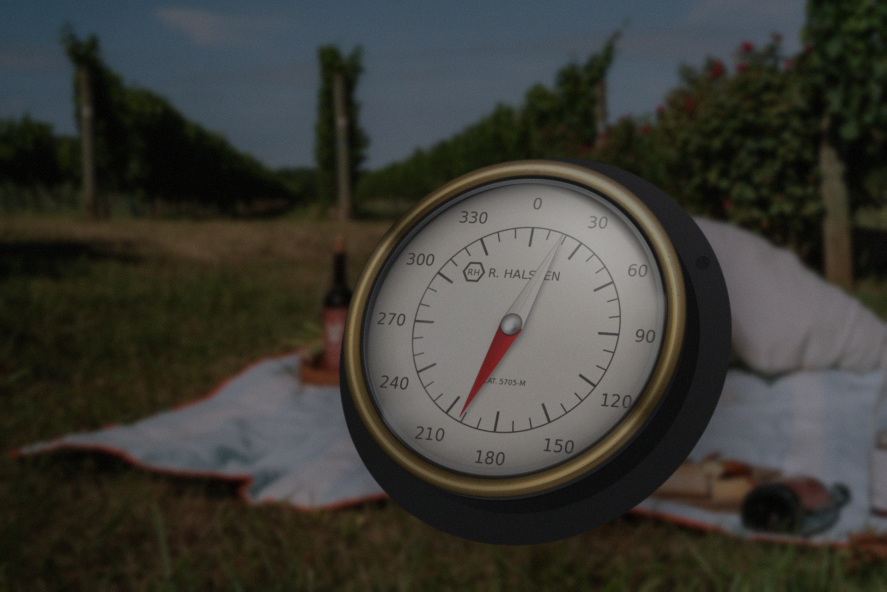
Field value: ° 200
